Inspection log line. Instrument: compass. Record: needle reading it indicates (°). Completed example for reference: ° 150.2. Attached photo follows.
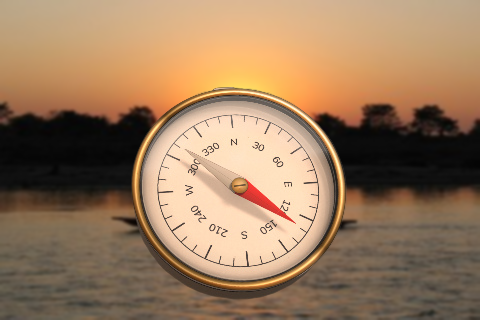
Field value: ° 130
